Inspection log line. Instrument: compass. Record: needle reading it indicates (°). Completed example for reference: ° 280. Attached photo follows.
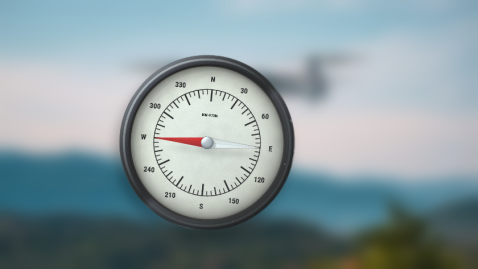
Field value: ° 270
